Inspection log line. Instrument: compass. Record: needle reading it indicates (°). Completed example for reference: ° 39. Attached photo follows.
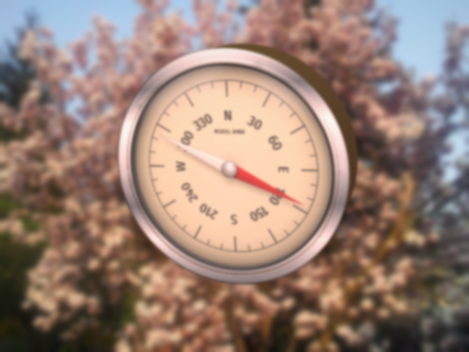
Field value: ° 115
